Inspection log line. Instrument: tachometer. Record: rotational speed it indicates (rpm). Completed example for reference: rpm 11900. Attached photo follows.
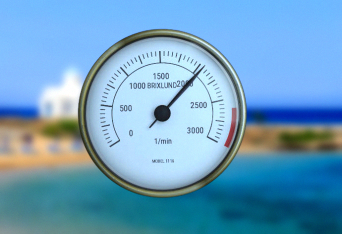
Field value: rpm 2050
